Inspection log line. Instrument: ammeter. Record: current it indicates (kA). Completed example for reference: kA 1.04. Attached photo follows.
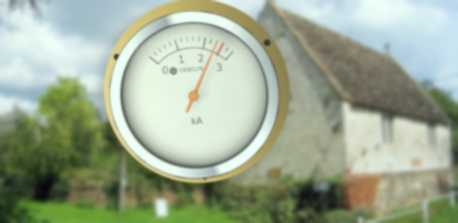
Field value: kA 2.4
